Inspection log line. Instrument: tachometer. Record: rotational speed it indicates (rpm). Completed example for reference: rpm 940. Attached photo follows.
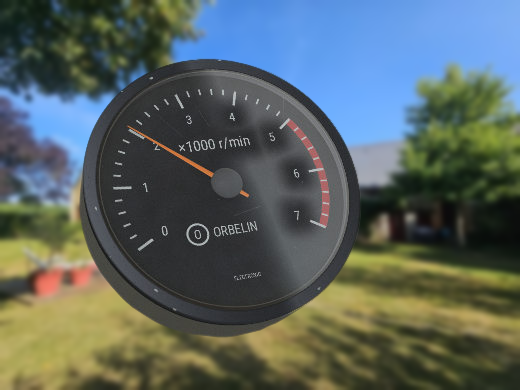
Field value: rpm 2000
